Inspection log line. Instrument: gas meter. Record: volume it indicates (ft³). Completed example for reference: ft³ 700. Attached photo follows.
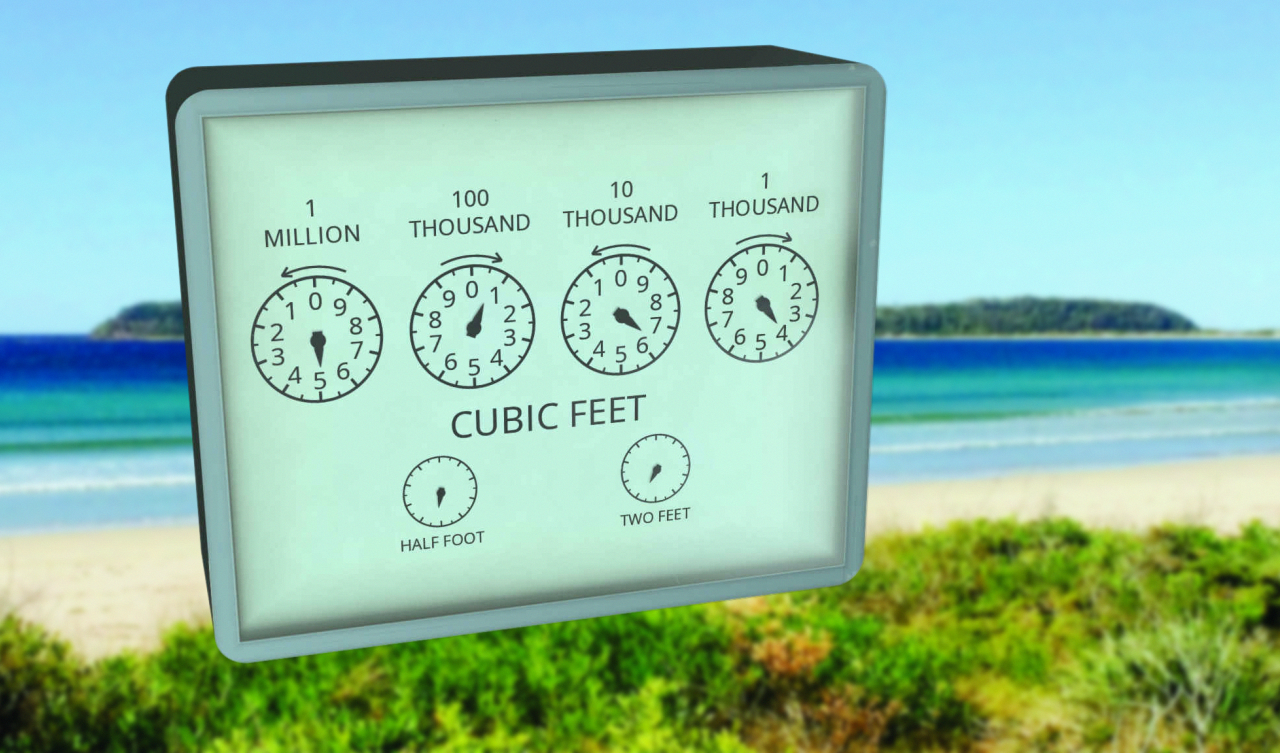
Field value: ft³ 506400
